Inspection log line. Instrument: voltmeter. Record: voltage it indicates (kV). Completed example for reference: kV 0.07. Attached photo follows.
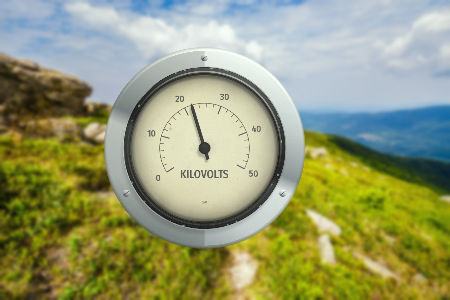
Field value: kV 22
